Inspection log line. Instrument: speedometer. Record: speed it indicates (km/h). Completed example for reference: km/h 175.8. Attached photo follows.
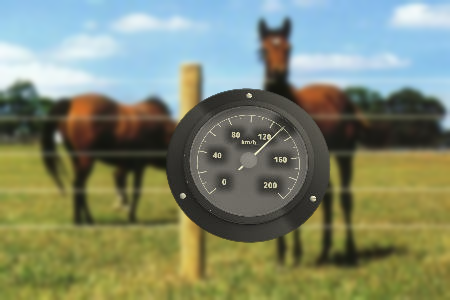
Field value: km/h 130
